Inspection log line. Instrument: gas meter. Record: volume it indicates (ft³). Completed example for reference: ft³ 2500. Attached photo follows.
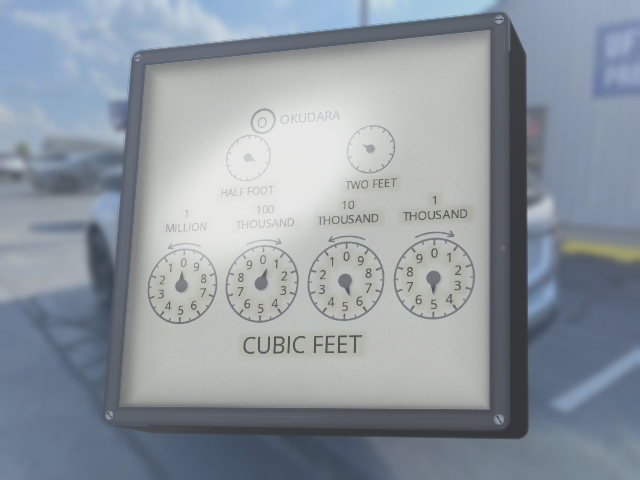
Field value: ft³ 5500
